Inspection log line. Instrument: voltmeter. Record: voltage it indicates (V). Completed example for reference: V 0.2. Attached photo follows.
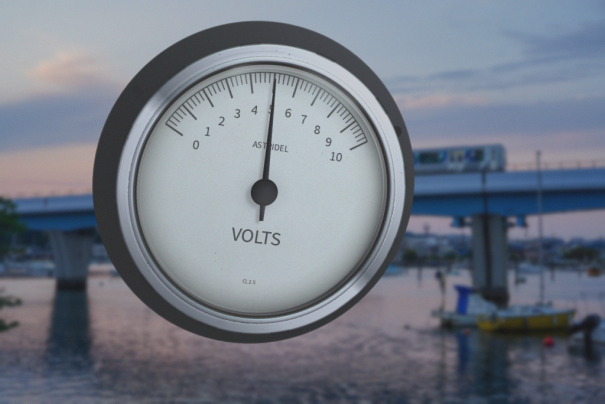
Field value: V 5
